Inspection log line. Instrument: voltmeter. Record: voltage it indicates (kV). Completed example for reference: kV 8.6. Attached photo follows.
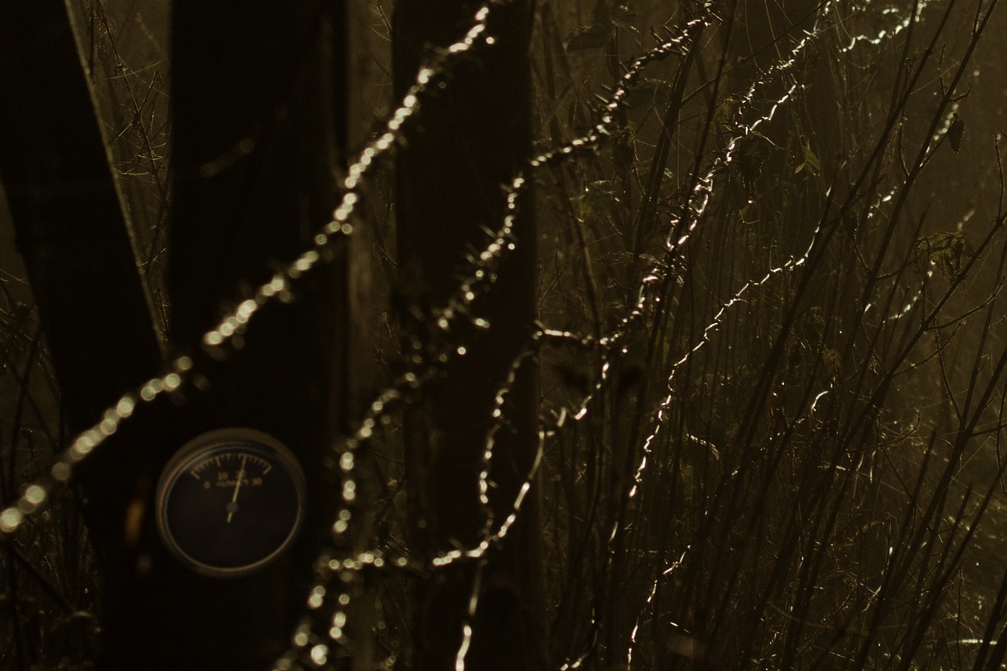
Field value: kV 20
